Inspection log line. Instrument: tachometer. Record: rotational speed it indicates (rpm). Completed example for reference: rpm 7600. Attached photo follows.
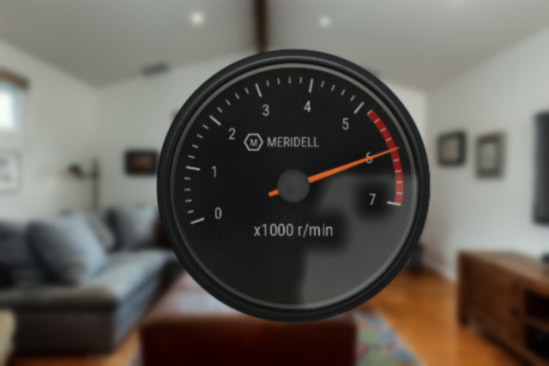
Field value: rpm 6000
